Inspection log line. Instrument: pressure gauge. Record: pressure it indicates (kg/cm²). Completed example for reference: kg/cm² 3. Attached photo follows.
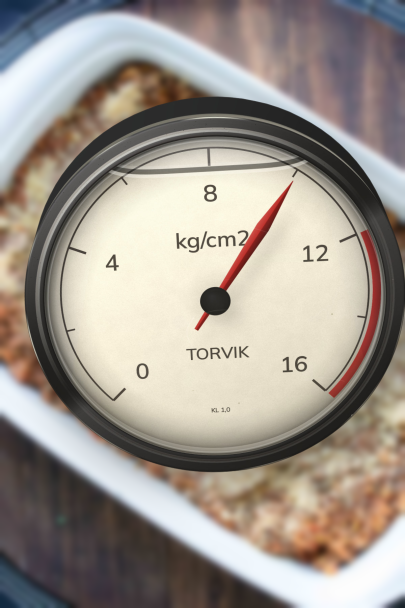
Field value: kg/cm² 10
